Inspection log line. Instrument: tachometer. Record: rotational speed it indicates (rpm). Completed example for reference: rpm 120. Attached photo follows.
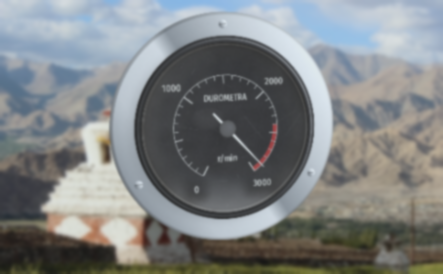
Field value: rpm 2900
